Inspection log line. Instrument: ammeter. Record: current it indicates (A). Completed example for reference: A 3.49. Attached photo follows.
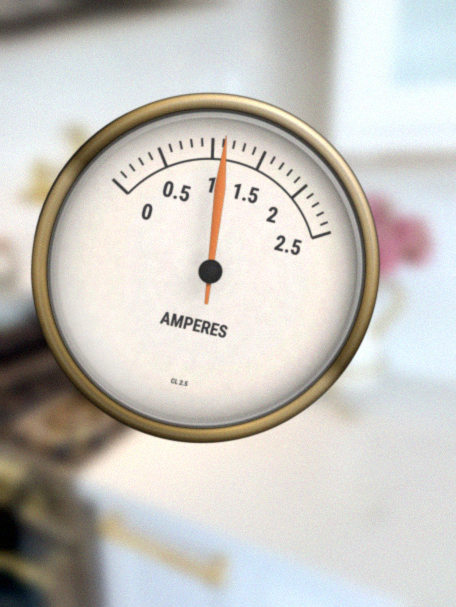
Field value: A 1.1
